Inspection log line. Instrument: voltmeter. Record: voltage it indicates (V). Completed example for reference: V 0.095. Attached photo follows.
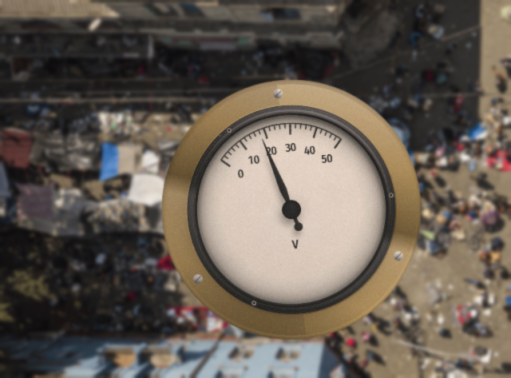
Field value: V 18
